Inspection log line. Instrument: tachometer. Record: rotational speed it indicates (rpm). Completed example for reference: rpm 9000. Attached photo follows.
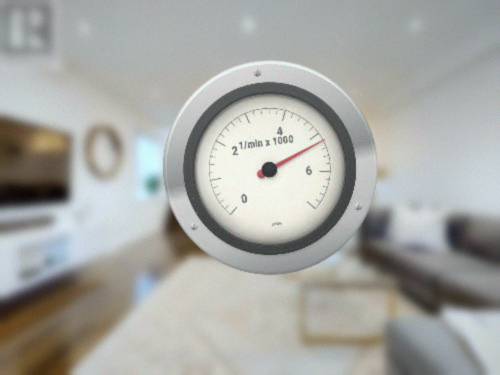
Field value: rpm 5200
